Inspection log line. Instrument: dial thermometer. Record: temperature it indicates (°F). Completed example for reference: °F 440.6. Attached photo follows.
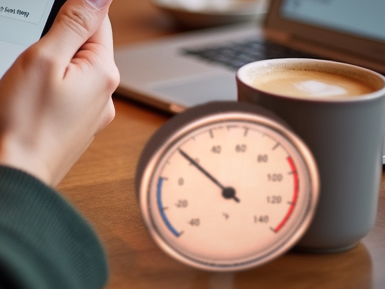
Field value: °F 20
